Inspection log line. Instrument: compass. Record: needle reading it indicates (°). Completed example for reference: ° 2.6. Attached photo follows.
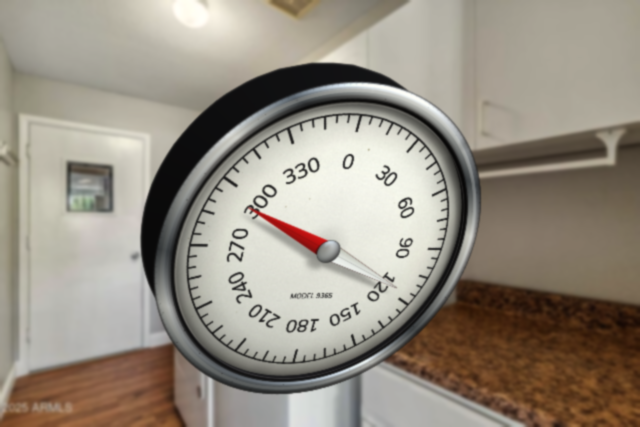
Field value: ° 295
